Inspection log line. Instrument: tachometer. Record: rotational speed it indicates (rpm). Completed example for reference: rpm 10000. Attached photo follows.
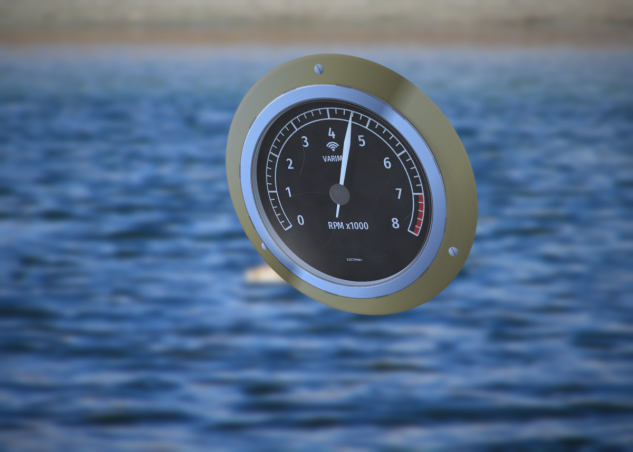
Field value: rpm 4600
